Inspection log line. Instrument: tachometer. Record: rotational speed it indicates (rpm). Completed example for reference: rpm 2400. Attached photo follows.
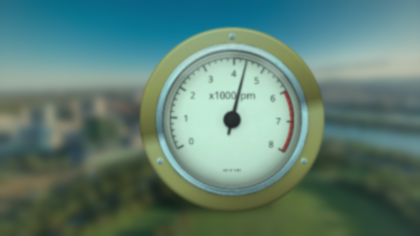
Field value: rpm 4400
